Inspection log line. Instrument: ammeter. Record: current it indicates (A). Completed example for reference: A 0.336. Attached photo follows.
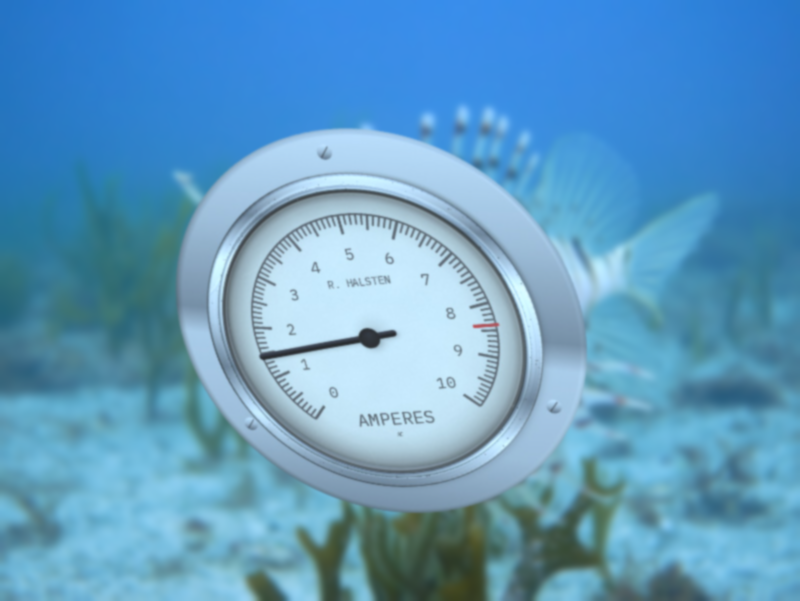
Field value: A 1.5
